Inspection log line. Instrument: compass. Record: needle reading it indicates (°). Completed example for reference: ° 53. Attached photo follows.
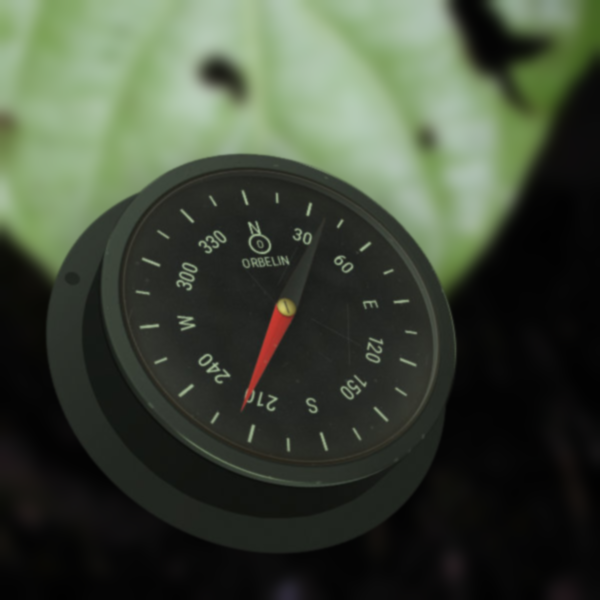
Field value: ° 217.5
